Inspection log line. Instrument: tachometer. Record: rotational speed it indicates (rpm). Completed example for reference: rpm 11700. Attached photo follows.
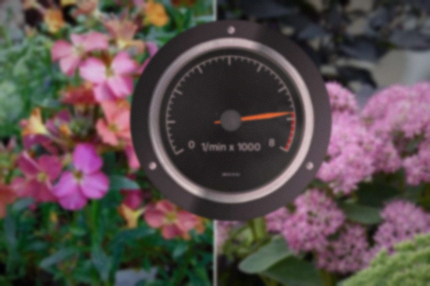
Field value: rpm 6800
